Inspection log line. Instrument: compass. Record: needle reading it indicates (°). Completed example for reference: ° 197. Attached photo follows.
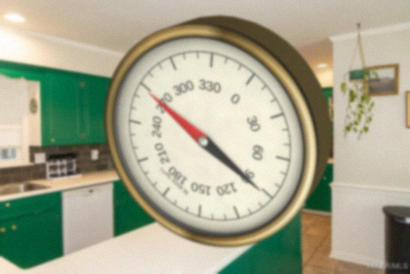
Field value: ° 270
